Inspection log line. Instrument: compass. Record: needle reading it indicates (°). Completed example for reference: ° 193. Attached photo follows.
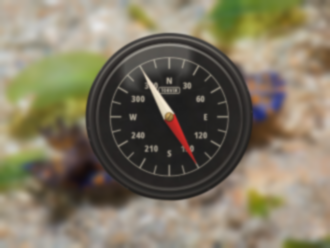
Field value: ° 150
